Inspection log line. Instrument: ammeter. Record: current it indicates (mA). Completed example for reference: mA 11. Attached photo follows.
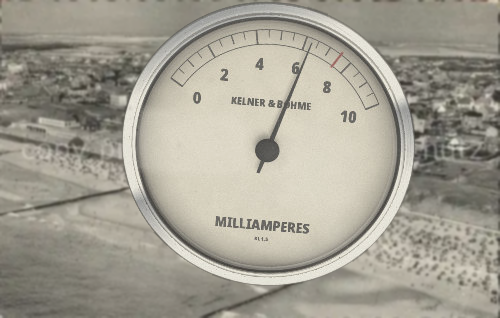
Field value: mA 6.25
